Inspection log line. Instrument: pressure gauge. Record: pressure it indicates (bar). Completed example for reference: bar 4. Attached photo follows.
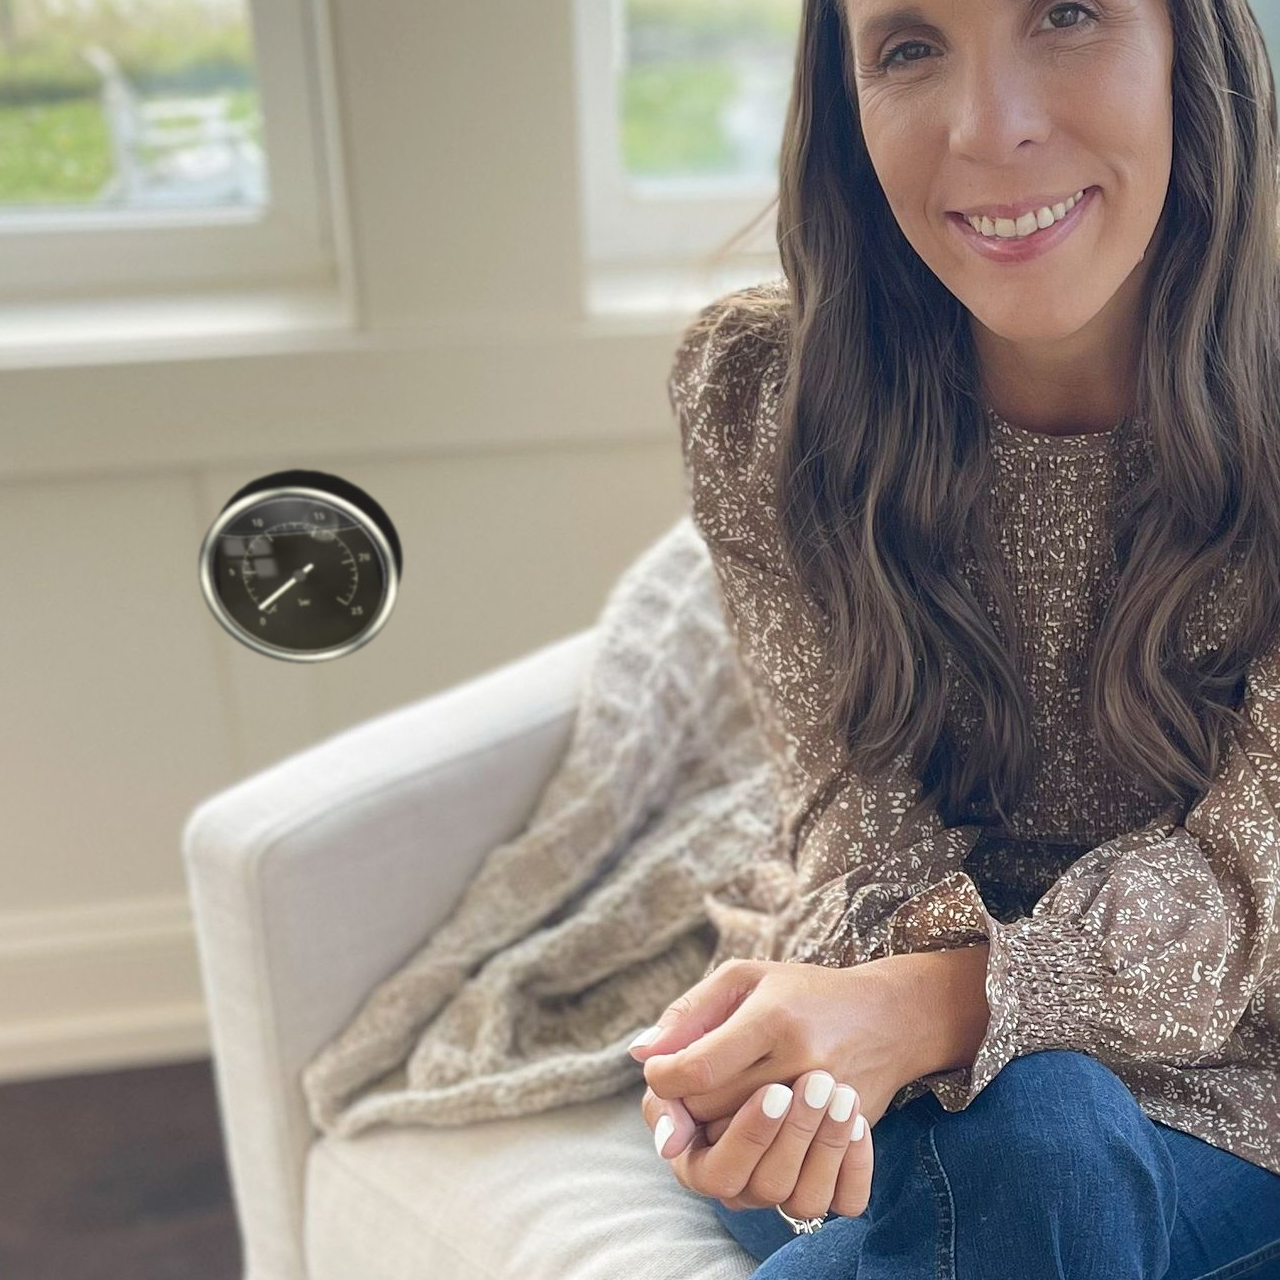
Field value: bar 1
